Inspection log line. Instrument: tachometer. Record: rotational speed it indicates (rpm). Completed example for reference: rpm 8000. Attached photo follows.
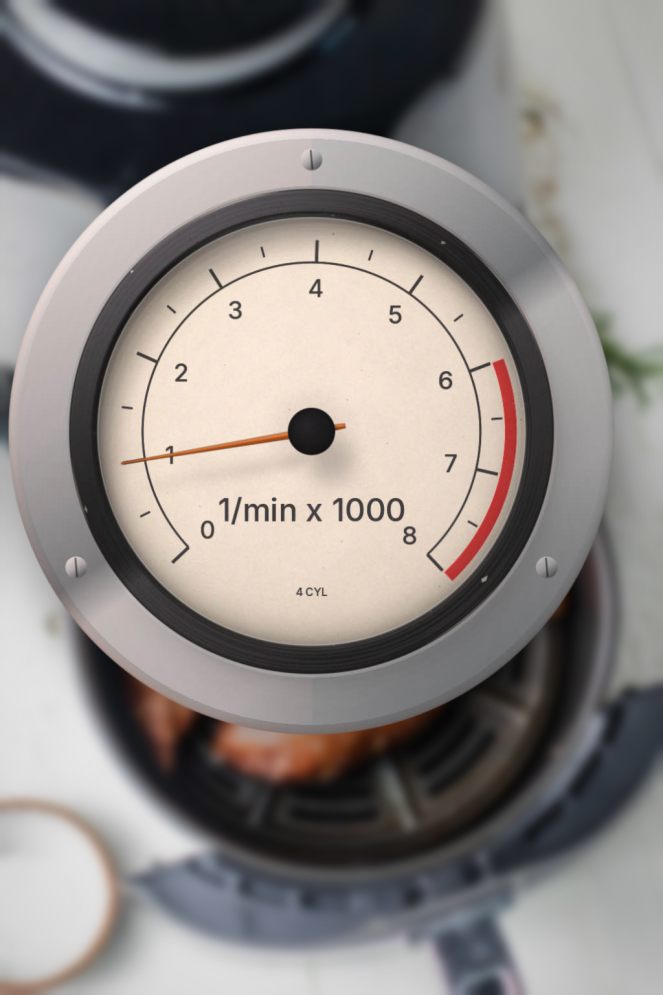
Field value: rpm 1000
